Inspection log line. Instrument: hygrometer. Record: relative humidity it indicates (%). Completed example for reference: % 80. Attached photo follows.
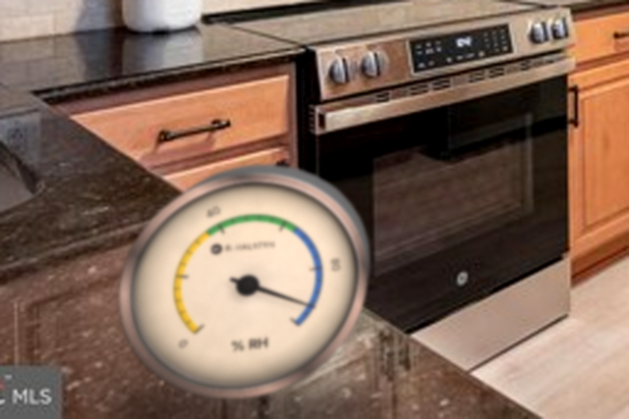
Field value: % 92
